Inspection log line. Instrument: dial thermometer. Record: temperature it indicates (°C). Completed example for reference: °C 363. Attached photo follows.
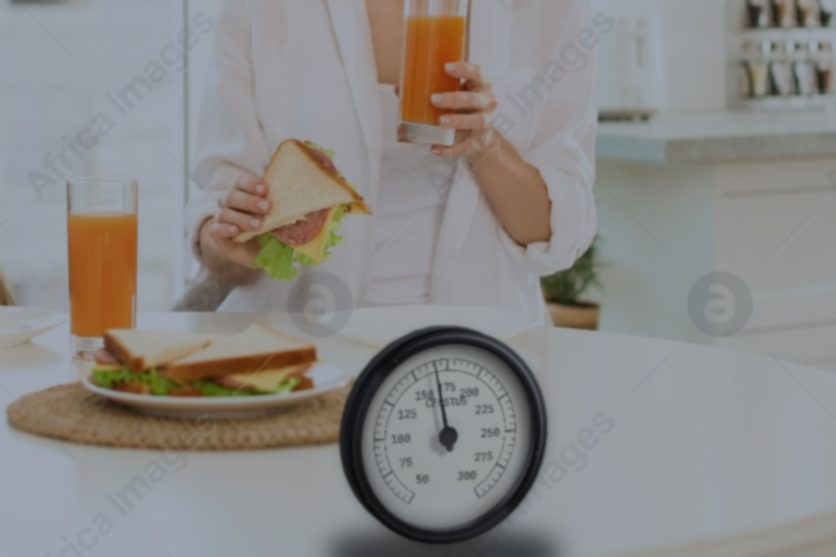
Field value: °C 165
